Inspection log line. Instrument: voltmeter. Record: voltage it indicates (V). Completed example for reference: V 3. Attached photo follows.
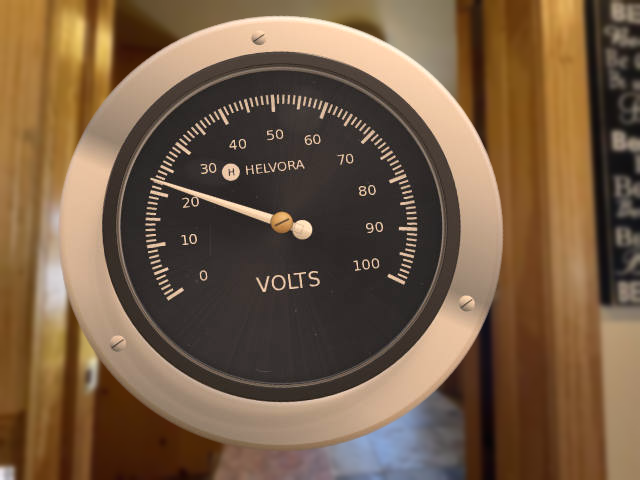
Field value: V 22
